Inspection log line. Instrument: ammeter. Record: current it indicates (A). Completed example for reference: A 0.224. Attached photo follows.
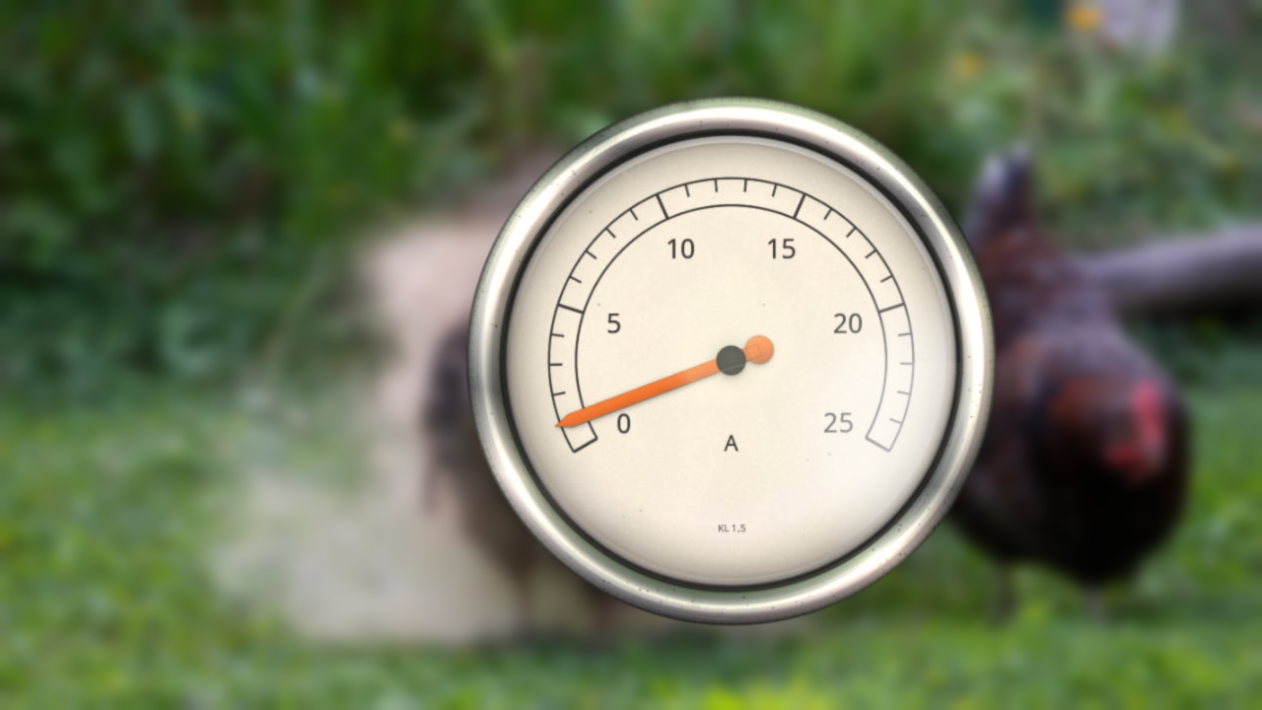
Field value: A 1
